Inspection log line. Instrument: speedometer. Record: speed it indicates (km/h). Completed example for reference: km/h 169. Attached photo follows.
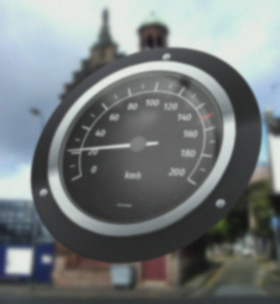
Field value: km/h 20
